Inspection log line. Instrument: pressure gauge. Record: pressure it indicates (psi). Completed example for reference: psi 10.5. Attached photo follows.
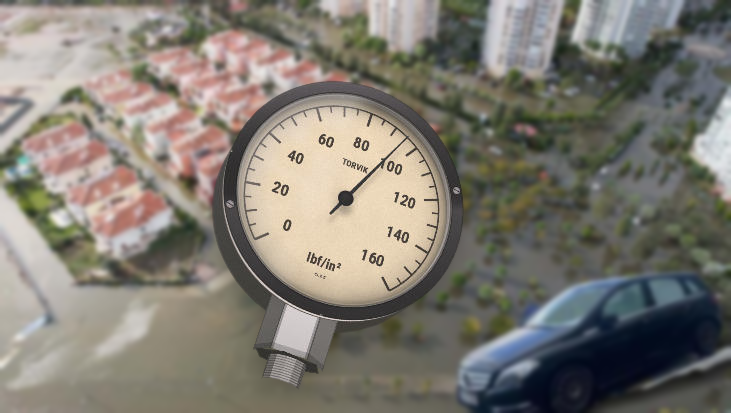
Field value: psi 95
